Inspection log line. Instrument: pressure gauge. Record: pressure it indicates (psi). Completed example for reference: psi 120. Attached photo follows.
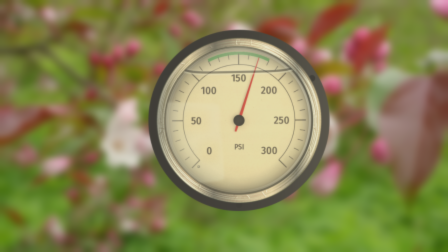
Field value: psi 170
